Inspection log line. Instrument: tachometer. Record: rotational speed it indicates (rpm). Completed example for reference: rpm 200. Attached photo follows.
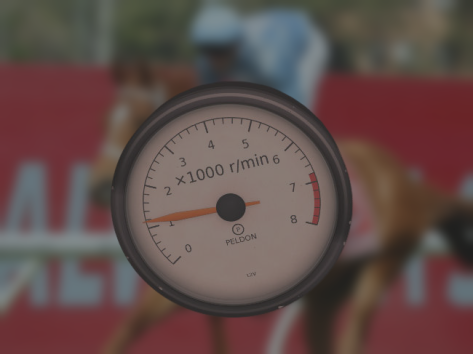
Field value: rpm 1200
